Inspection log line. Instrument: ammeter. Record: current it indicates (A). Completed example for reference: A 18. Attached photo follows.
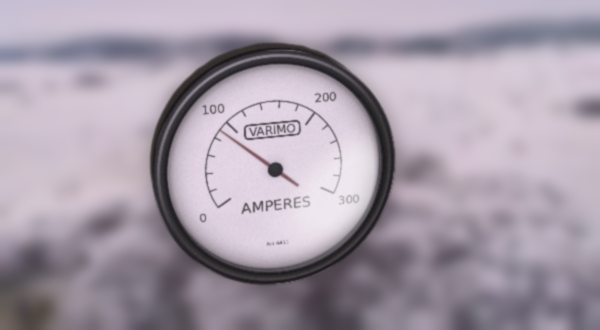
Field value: A 90
